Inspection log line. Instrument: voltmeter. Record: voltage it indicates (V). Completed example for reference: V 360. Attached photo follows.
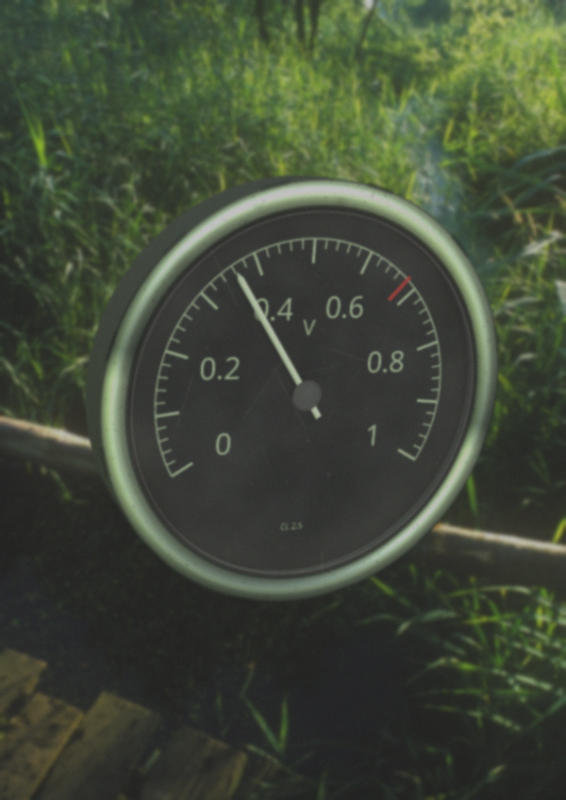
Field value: V 0.36
